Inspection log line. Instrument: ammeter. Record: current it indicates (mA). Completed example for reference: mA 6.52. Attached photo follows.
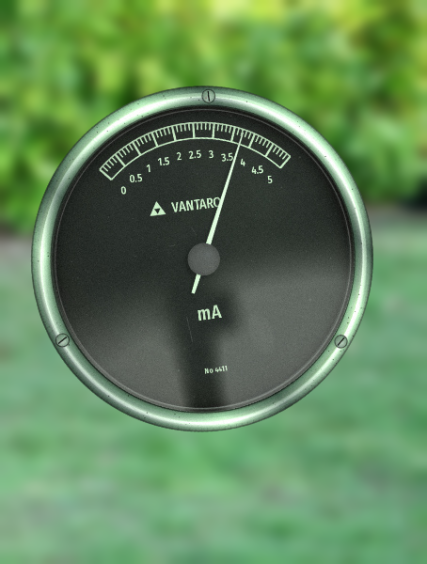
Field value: mA 3.7
